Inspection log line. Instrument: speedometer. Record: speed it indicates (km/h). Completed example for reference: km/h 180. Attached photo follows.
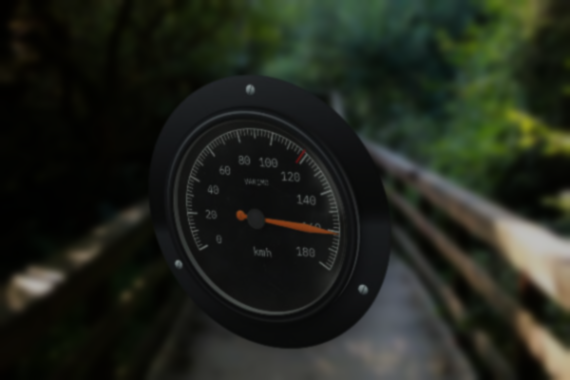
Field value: km/h 160
